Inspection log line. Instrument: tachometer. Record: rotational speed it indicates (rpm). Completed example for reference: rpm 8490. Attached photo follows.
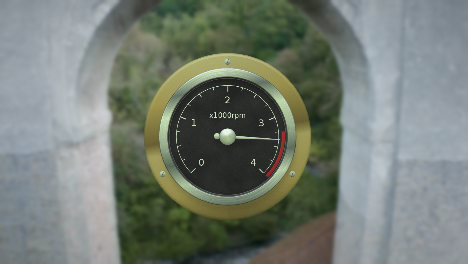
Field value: rpm 3375
